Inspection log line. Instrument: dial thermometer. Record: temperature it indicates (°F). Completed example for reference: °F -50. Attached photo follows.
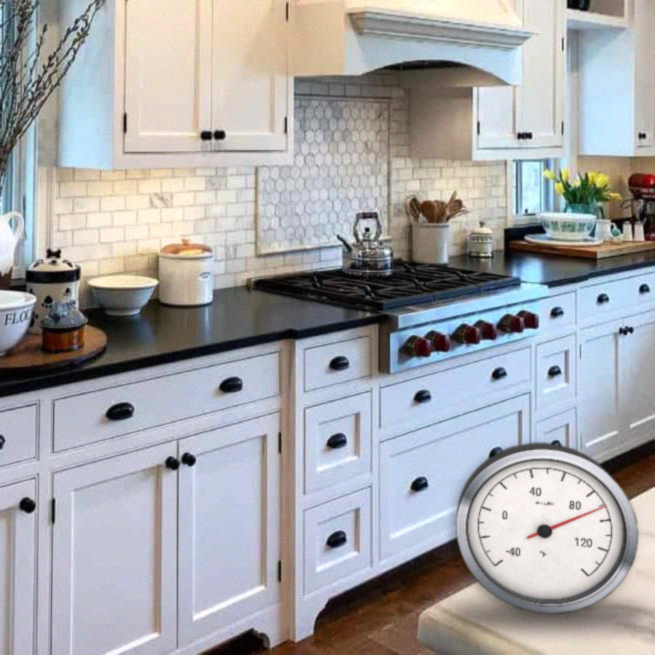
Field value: °F 90
